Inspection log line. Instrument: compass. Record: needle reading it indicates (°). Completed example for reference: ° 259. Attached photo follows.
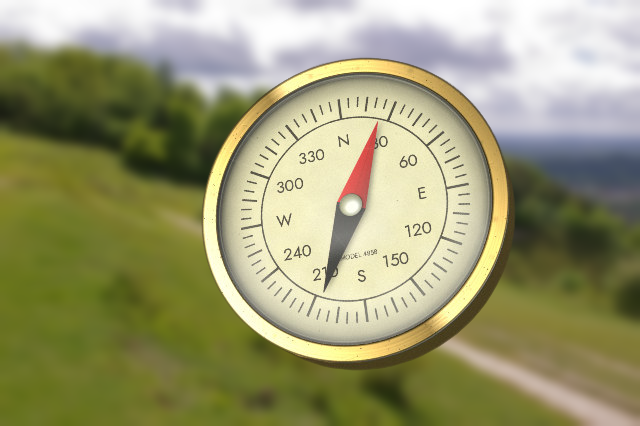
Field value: ° 25
